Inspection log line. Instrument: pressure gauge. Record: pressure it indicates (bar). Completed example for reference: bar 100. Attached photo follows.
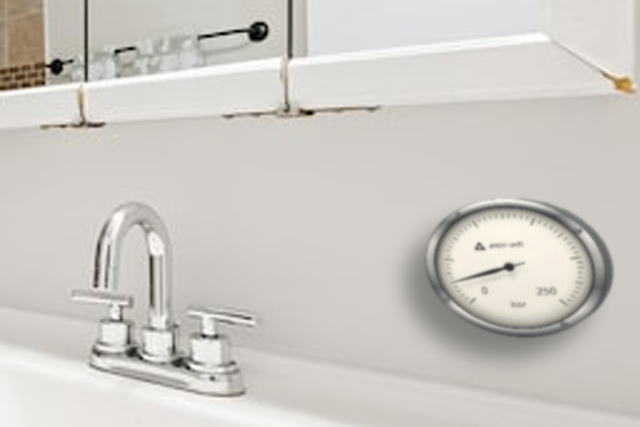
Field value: bar 25
